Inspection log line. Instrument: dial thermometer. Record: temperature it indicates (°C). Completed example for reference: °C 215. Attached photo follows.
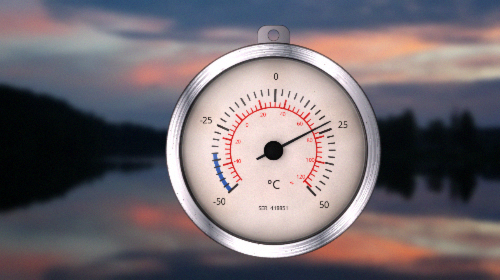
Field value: °C 22.5
